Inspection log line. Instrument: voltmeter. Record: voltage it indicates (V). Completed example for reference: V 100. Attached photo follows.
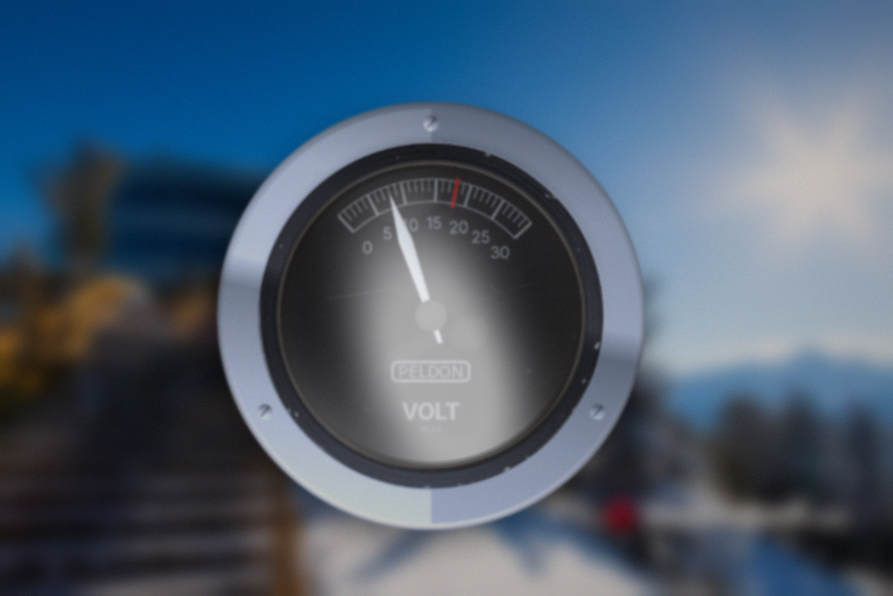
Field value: V 8
